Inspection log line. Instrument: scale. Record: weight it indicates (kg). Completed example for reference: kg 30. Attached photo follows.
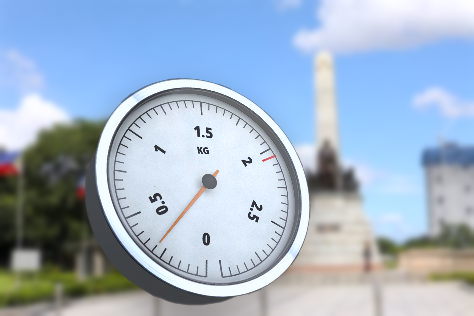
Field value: kg 0.3
